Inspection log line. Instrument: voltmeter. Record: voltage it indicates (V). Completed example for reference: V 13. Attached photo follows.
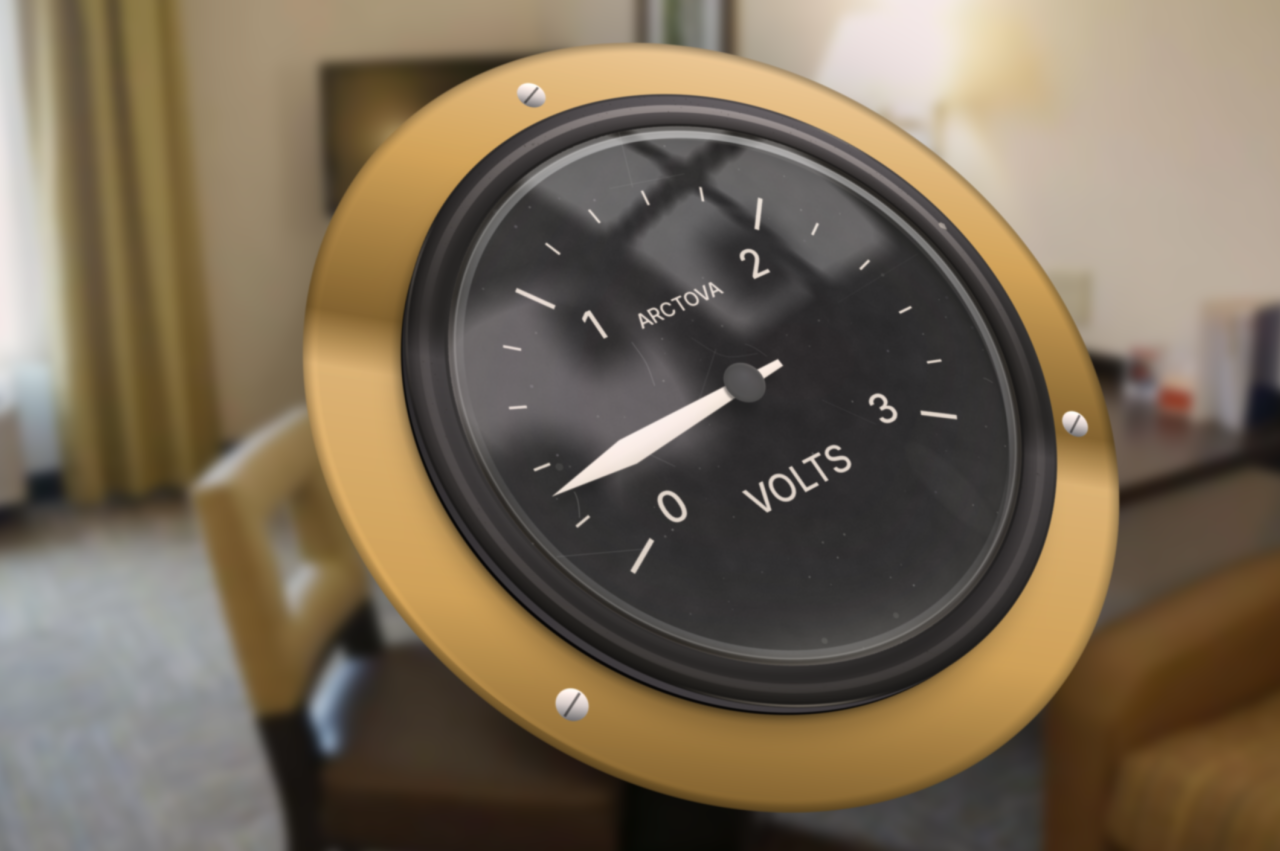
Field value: V 0.3
